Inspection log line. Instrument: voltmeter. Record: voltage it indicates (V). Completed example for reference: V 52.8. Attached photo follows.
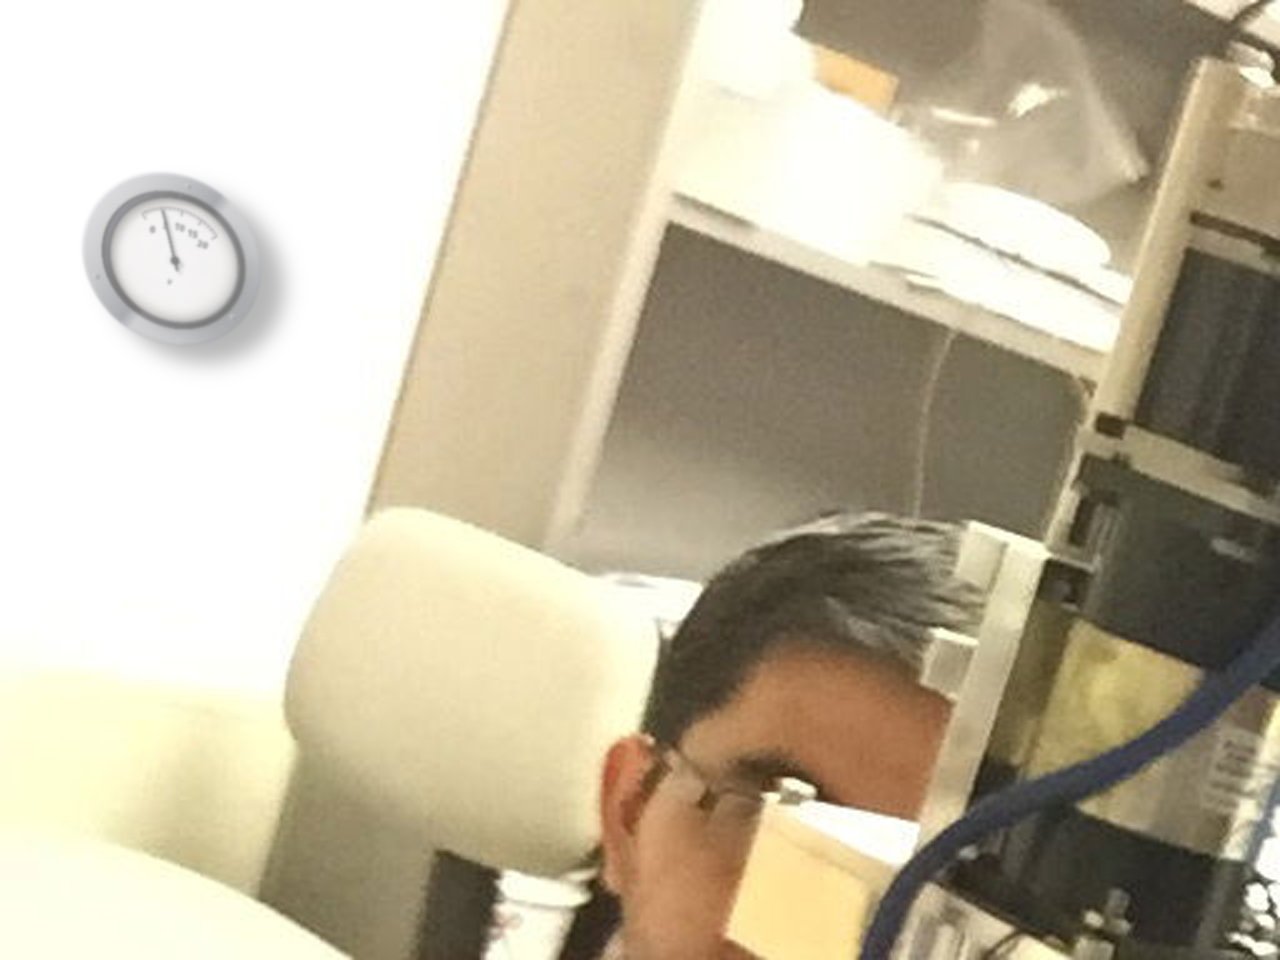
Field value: V 5
